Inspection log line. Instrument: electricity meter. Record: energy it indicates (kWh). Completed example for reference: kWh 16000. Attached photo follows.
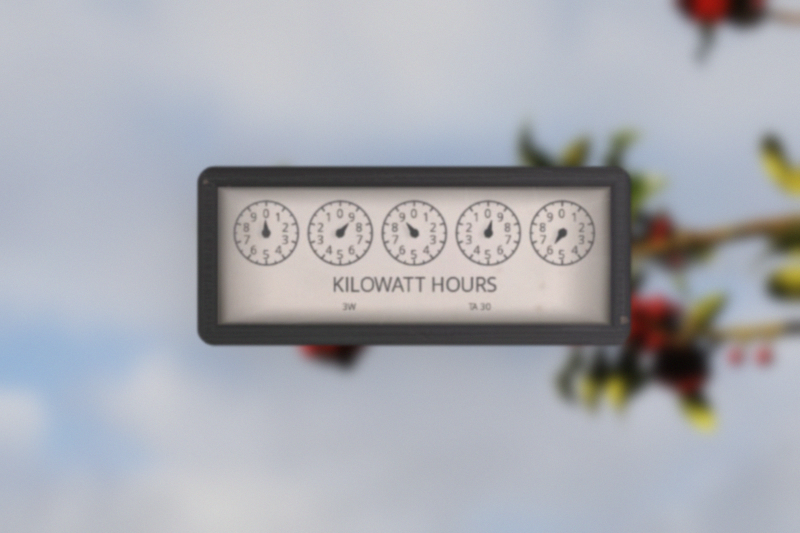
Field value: kWh 98896
